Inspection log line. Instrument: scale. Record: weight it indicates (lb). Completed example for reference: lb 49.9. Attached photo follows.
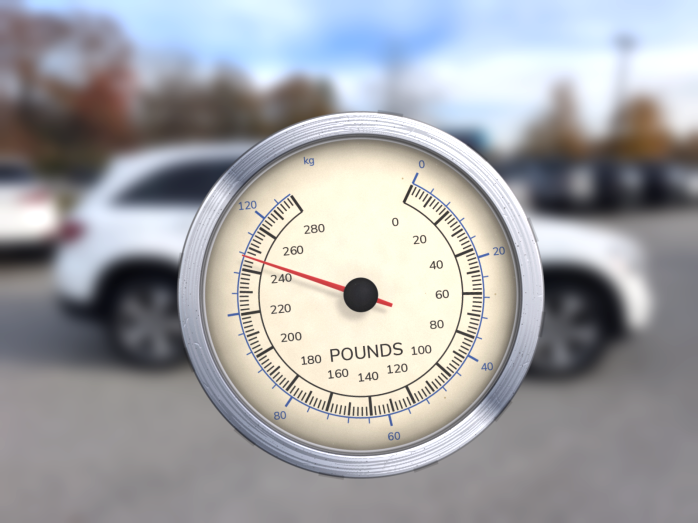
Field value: lb 246
